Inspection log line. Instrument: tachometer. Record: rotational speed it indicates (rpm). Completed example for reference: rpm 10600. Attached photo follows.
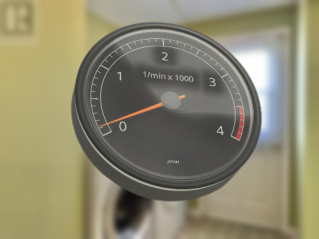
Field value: rpm 100
